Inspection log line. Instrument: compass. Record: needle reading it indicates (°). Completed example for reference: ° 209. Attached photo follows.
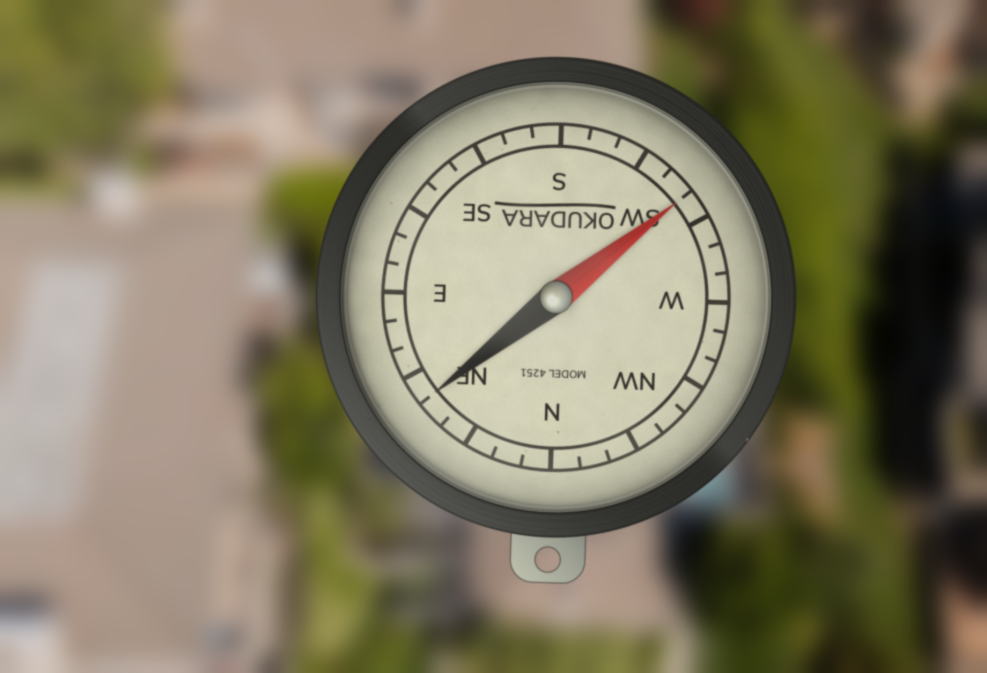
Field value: ° 230
